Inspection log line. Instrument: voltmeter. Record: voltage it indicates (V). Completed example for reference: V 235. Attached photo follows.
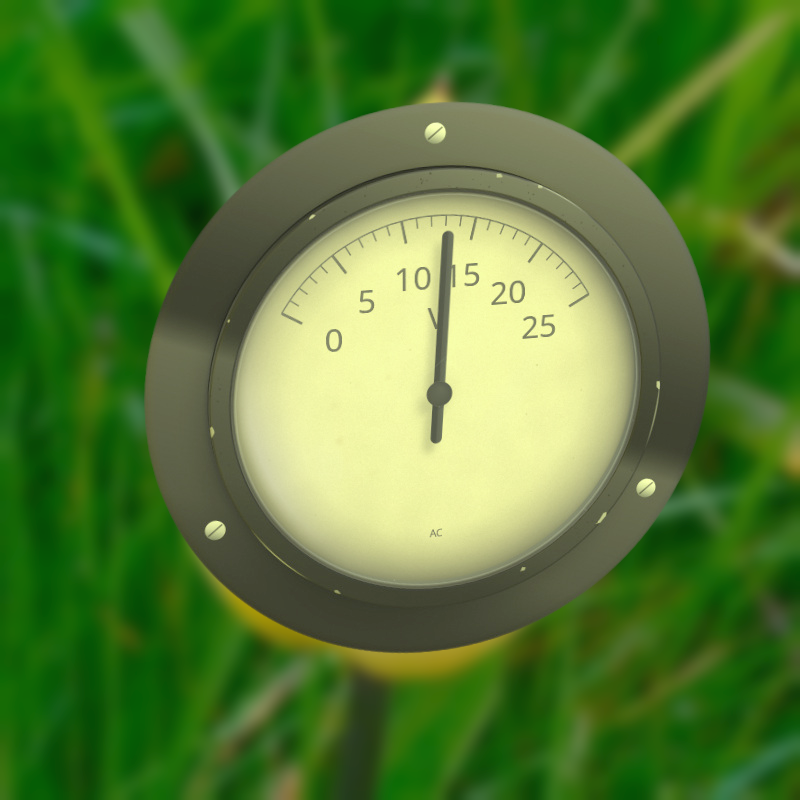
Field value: V 13
